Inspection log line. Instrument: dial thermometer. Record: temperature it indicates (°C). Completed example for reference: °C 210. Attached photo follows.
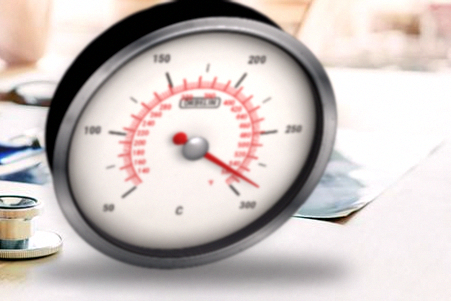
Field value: °C 287.5
